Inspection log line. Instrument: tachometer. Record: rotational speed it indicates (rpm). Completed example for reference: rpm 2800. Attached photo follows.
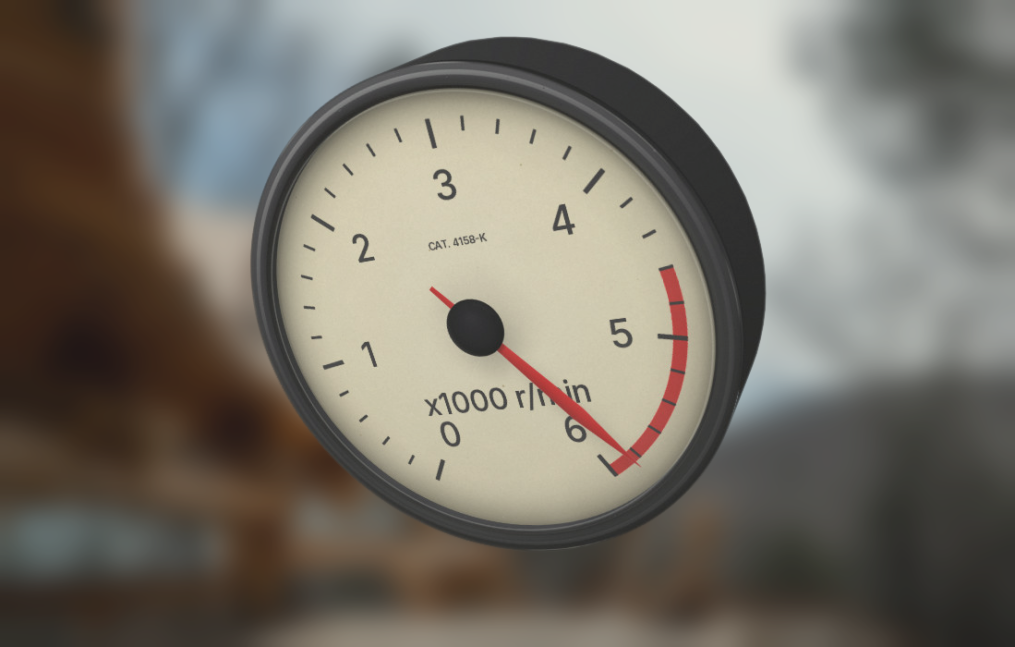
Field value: rpm 5800
